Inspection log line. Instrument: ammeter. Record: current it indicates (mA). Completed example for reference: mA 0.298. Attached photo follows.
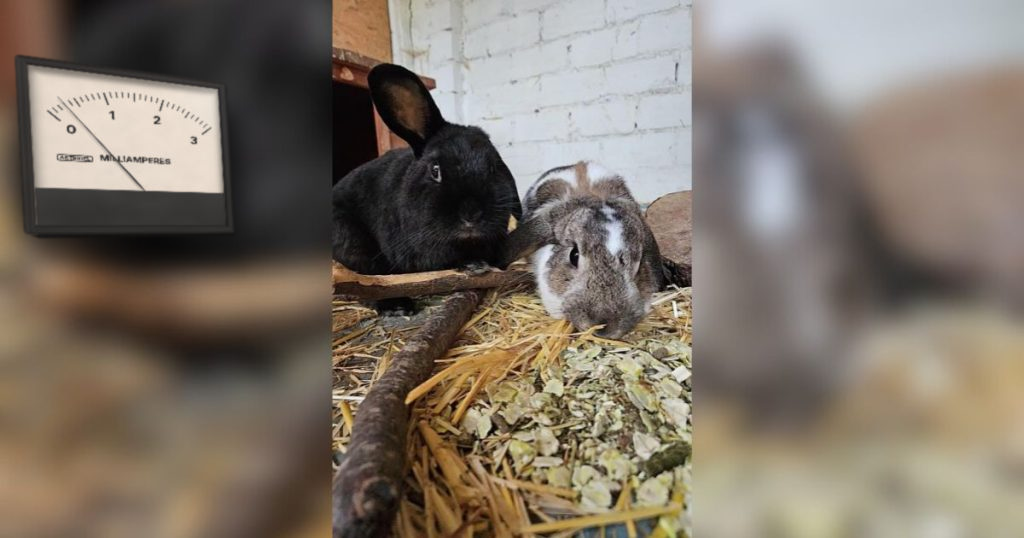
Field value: mA 0.3
